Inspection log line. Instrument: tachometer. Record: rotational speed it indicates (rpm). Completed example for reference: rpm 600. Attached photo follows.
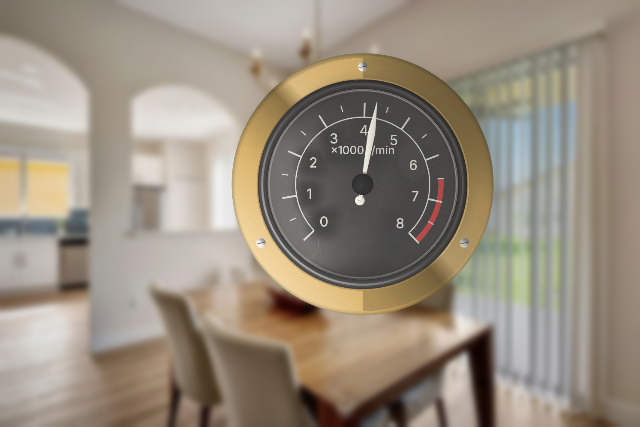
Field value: rpm 4250
